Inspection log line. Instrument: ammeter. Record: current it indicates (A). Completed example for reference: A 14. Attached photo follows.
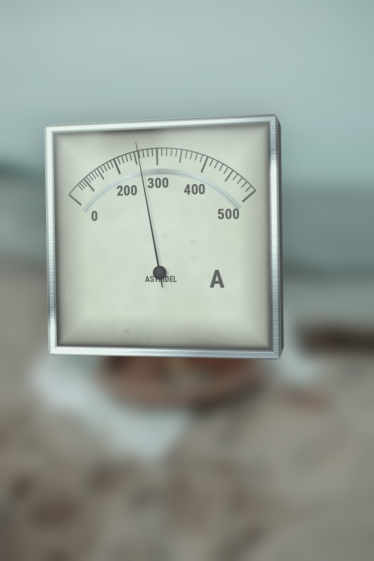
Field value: A 260
